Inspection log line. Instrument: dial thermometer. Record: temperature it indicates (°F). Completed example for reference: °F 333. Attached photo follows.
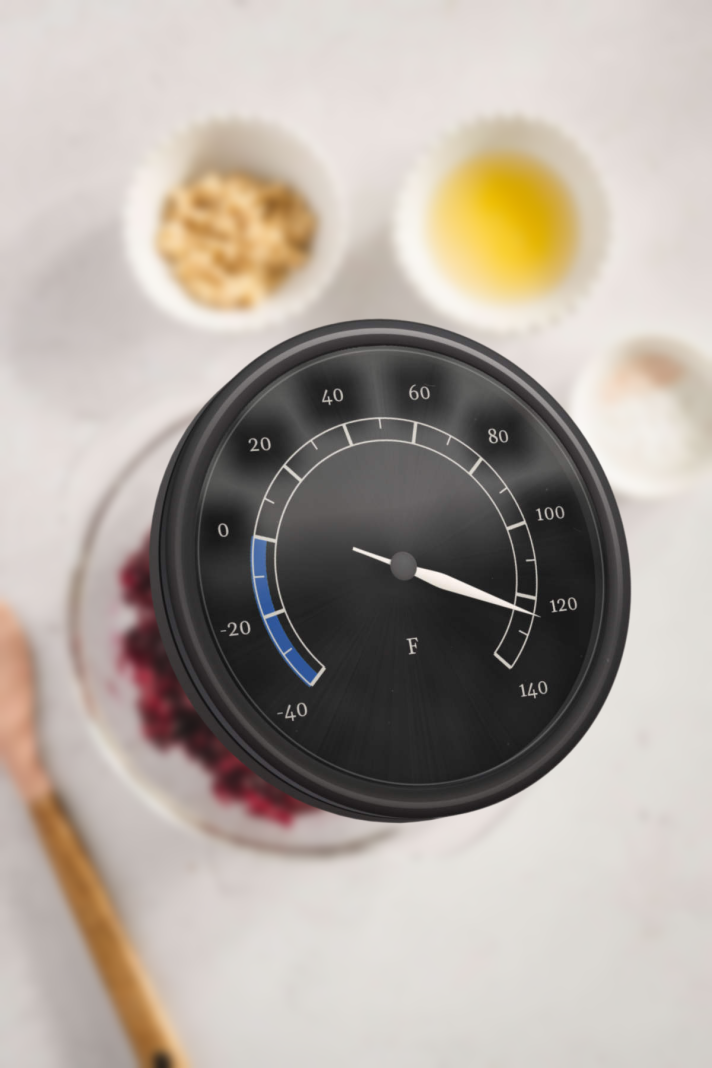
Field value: °F 125
